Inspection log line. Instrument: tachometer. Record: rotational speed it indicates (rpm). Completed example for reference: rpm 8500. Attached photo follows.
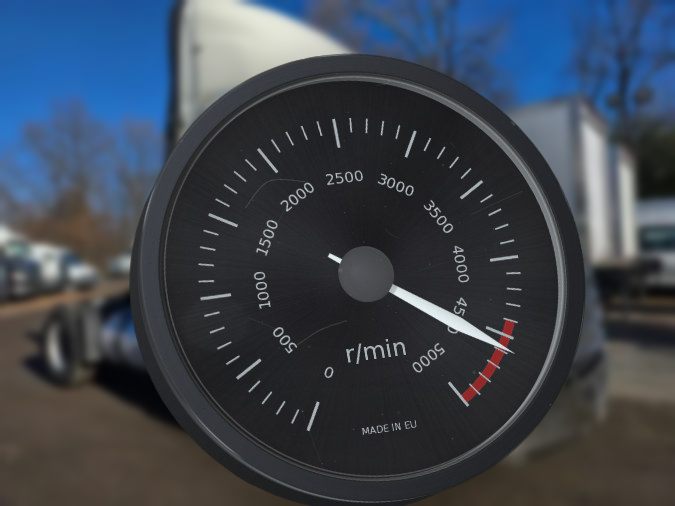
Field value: rpm 4600
